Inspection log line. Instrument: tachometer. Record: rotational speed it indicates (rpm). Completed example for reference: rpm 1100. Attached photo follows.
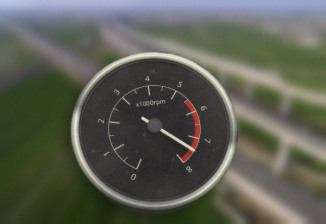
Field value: rpm 7500
